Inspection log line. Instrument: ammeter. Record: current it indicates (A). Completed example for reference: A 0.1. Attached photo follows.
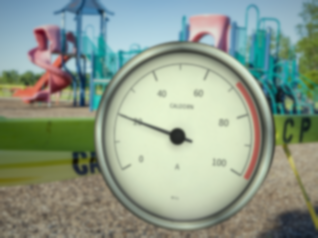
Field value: A 20
